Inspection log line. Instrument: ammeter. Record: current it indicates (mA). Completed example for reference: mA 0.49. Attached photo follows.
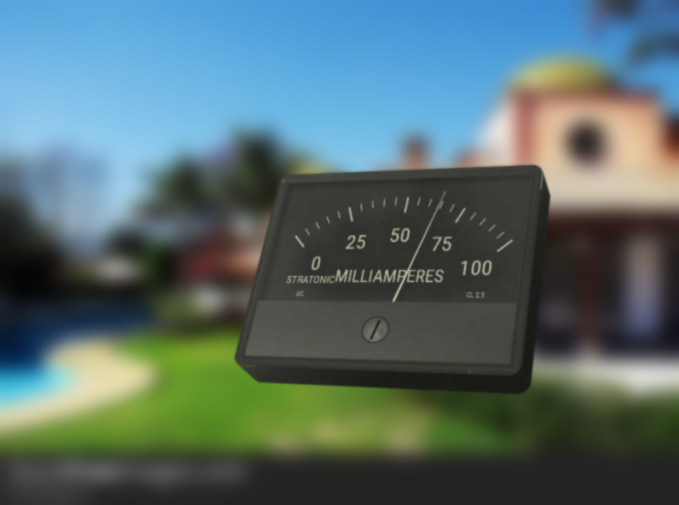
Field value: mA 65
